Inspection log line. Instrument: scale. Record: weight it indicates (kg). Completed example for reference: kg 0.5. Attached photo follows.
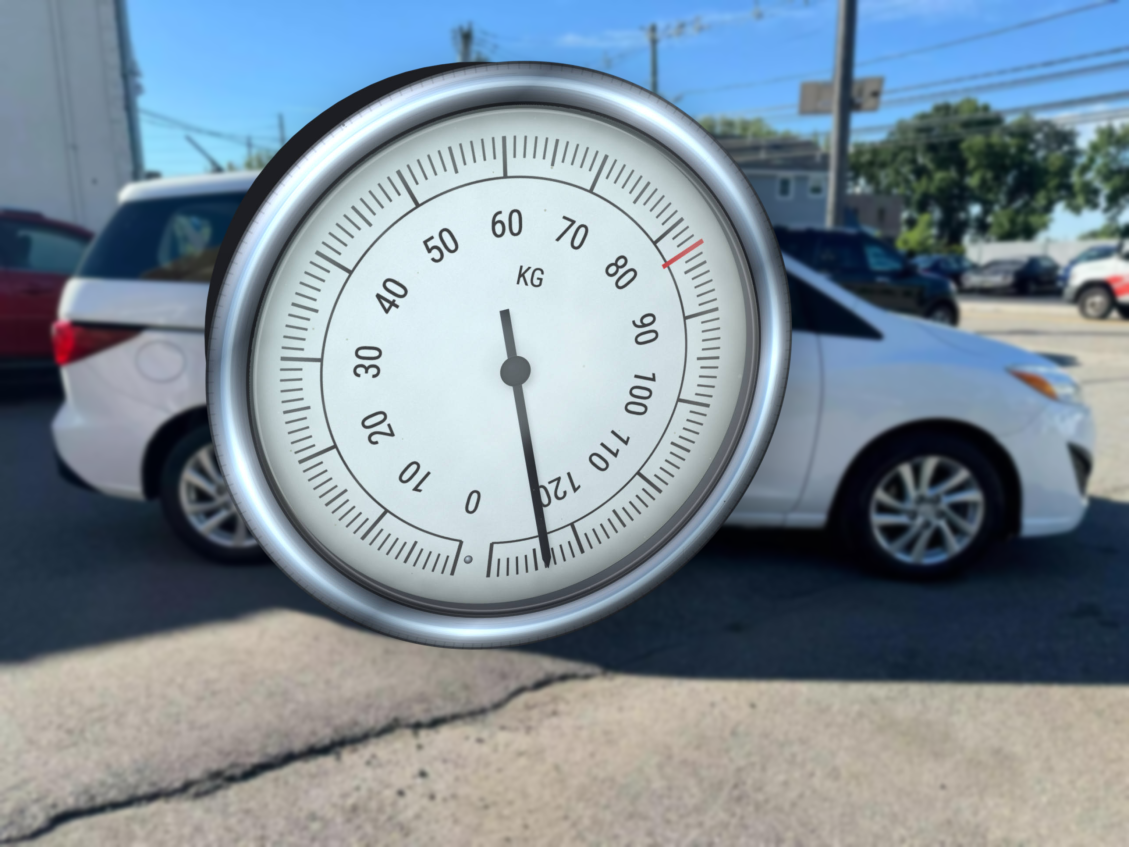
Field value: kg 124
